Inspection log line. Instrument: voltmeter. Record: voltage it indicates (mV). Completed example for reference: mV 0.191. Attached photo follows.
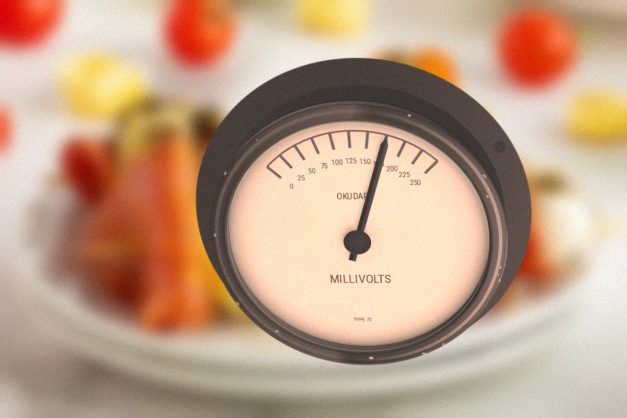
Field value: mV 175
